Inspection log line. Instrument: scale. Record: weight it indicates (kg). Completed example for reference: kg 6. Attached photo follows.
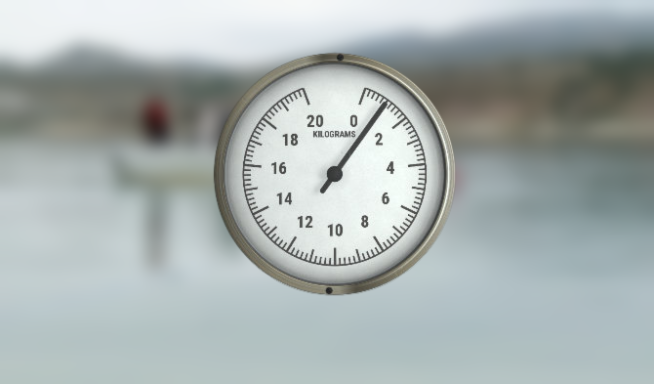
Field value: kg 1
